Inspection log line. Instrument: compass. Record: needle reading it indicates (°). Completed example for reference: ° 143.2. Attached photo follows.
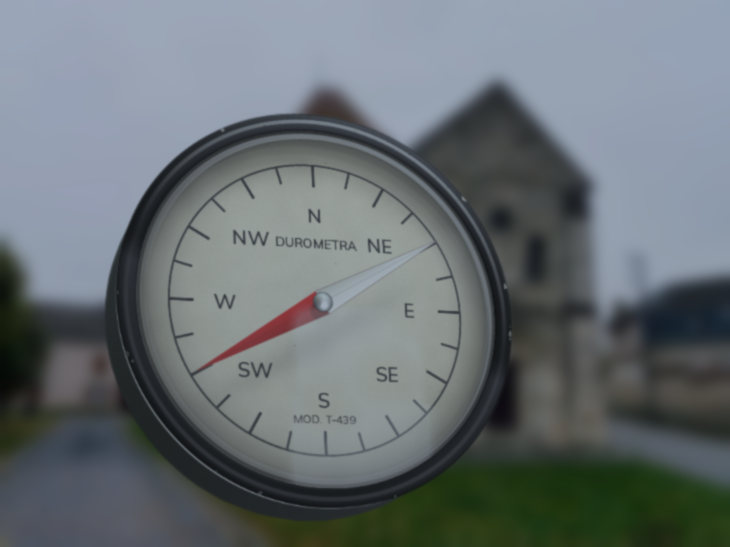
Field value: ° 240
